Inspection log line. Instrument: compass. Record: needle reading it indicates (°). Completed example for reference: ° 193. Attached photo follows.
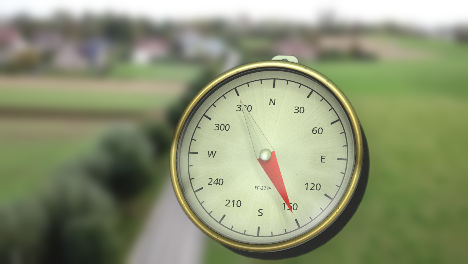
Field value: ° 150
